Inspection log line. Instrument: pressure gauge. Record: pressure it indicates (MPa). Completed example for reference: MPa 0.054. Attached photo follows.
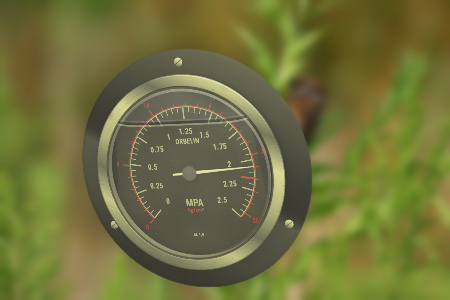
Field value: MPa 2.05
